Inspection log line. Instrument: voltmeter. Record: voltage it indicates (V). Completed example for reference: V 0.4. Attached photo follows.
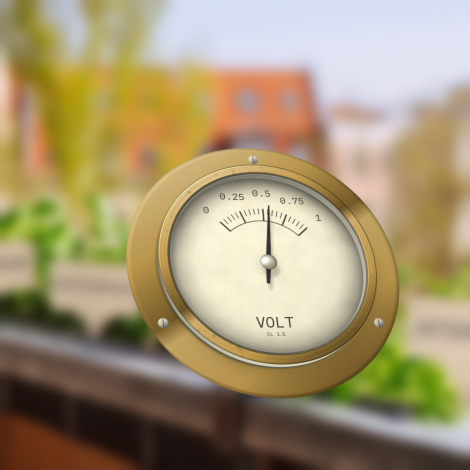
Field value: V 0.55
